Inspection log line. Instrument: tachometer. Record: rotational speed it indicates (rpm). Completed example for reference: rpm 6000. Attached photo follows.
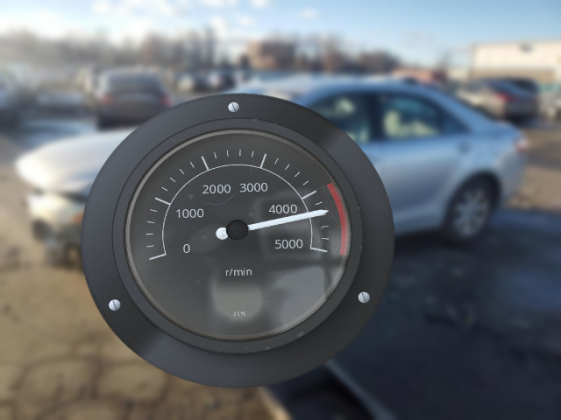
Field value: rpm 4400
